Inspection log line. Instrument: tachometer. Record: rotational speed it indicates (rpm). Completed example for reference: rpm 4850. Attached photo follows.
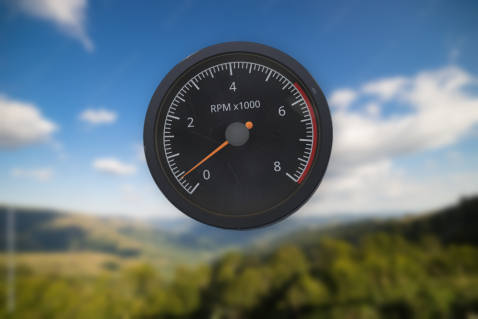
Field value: rpm 400
